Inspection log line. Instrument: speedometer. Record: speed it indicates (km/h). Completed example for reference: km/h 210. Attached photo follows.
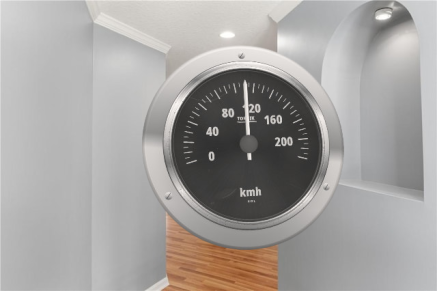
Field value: km/h 110
